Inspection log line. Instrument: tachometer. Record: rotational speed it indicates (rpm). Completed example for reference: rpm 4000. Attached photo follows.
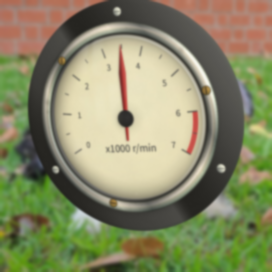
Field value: rpm 3500
